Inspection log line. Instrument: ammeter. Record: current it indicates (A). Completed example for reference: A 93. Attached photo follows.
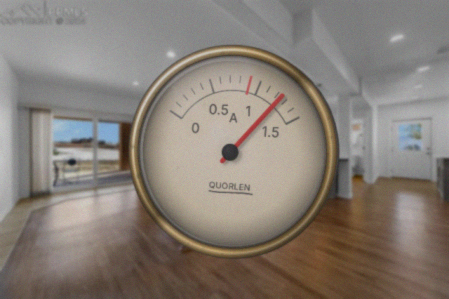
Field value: A 1.25
